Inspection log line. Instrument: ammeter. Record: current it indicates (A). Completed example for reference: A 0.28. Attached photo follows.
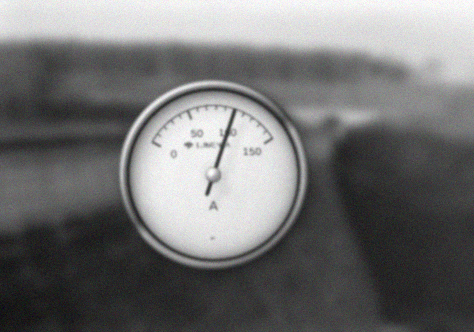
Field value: A 100
